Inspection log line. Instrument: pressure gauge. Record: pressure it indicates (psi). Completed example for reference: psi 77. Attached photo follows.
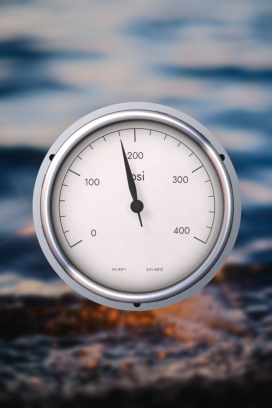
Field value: psi 180
